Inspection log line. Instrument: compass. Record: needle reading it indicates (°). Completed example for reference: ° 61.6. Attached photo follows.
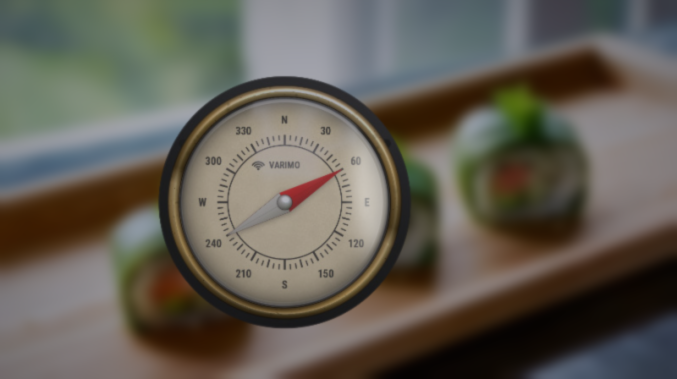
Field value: ° 60
